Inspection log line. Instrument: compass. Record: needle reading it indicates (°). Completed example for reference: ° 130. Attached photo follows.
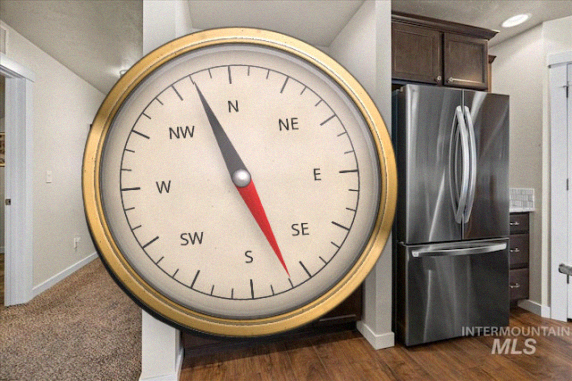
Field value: ° 160
